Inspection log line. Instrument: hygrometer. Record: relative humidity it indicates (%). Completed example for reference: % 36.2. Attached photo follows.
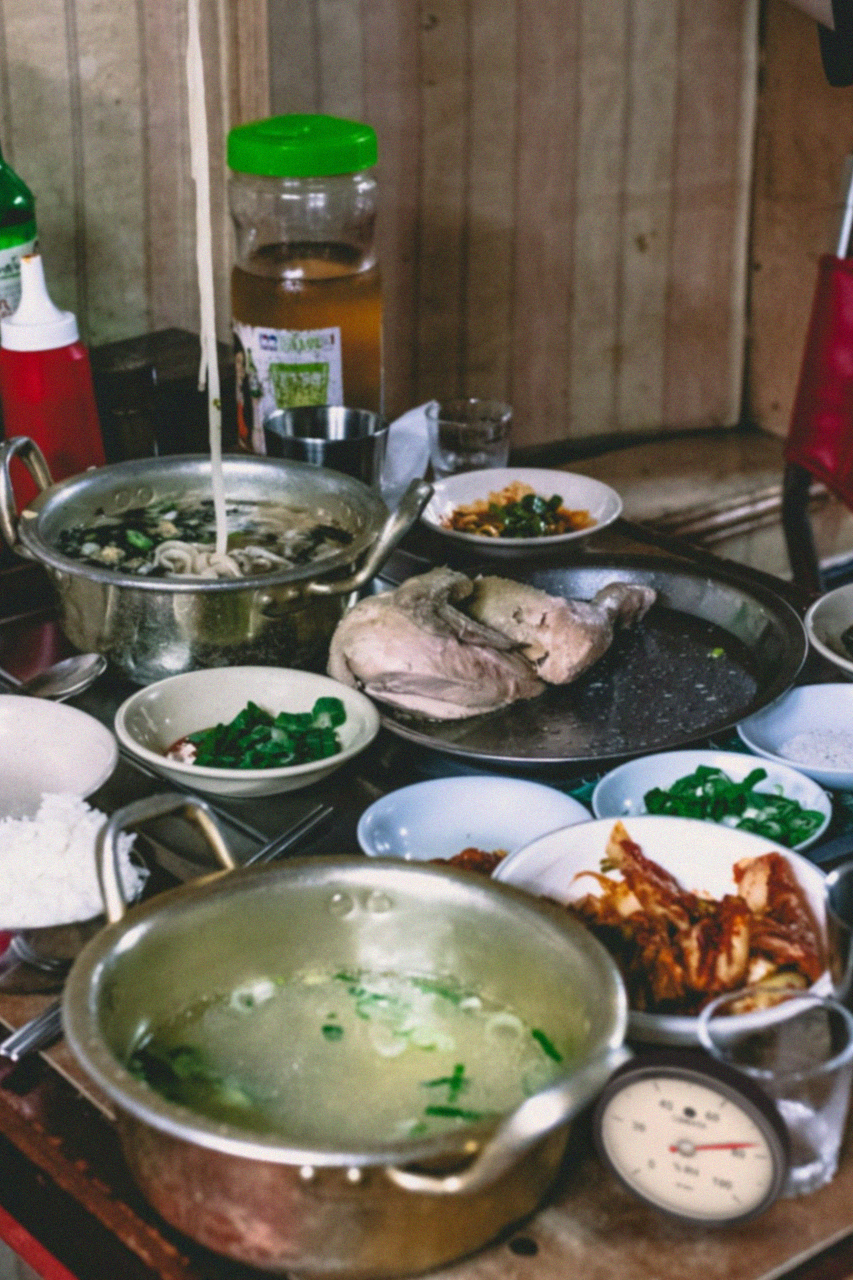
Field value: % 75
